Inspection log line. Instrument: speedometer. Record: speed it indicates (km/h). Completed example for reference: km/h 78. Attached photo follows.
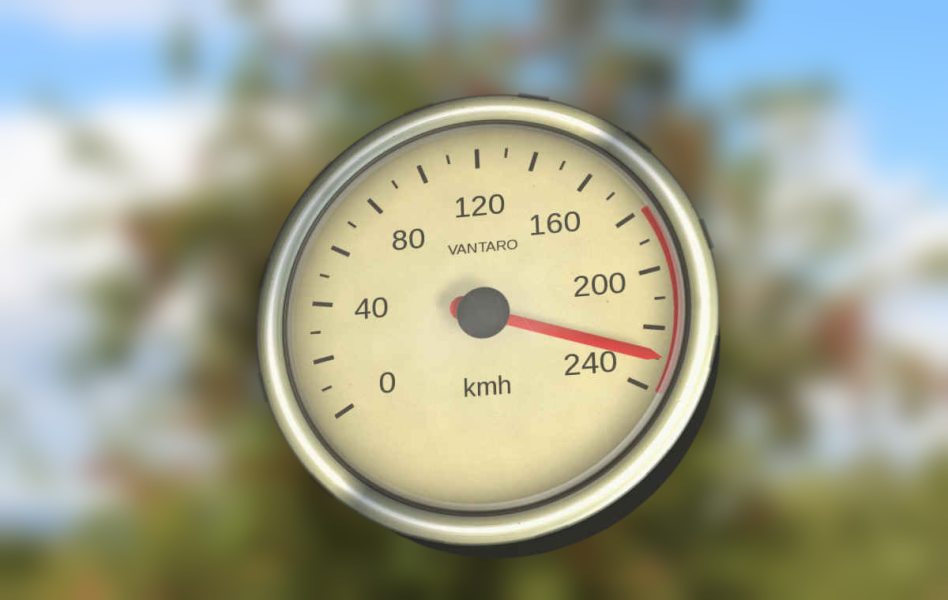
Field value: km/h 230
